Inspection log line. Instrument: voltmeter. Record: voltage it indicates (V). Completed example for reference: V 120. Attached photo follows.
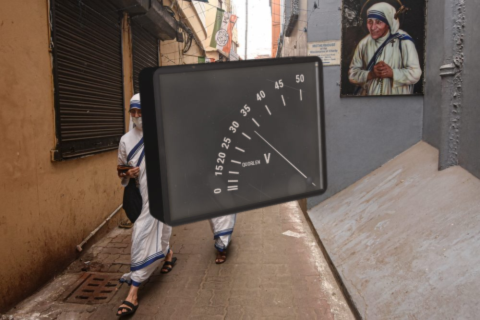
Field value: V 32.5
